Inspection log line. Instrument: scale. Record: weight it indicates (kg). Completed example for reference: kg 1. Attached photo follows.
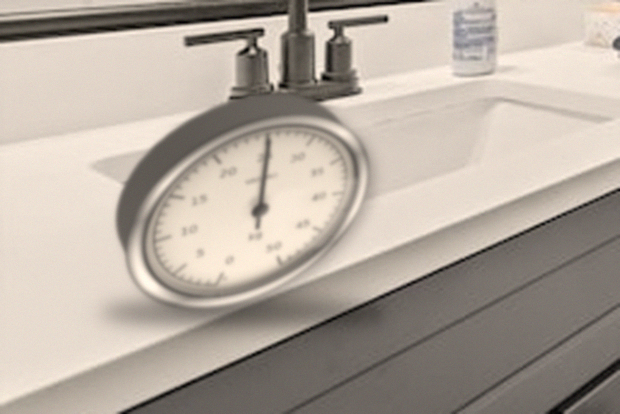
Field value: kg 25
